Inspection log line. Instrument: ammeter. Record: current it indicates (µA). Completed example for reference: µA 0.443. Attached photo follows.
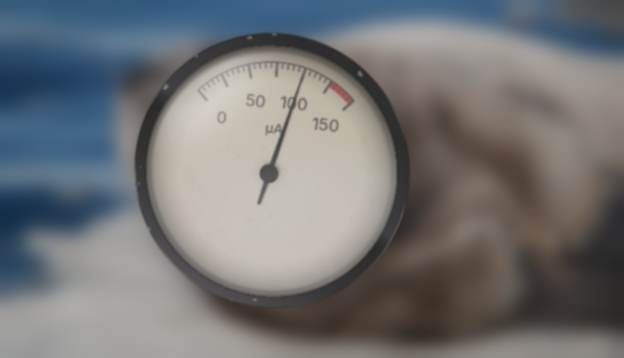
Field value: µA 100
